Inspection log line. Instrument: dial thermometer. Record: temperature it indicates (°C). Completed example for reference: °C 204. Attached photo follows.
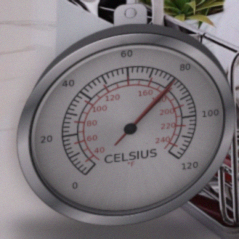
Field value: °C 80
